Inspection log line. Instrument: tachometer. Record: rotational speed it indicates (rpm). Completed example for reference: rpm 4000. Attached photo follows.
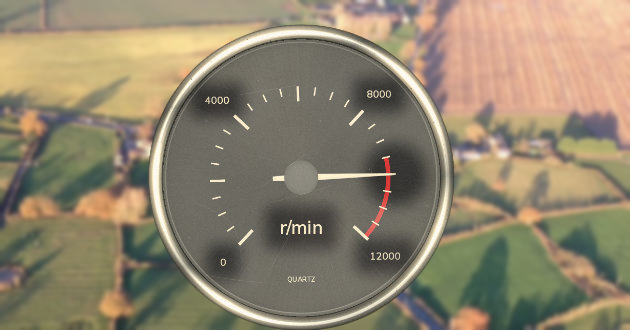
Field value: rpm 10000
